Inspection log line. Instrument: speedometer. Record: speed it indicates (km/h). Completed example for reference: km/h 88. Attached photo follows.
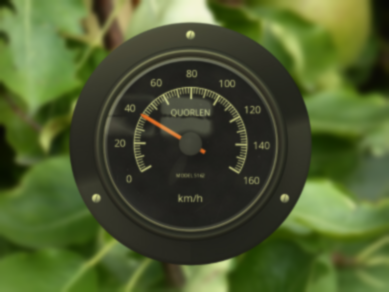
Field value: km/h 40
